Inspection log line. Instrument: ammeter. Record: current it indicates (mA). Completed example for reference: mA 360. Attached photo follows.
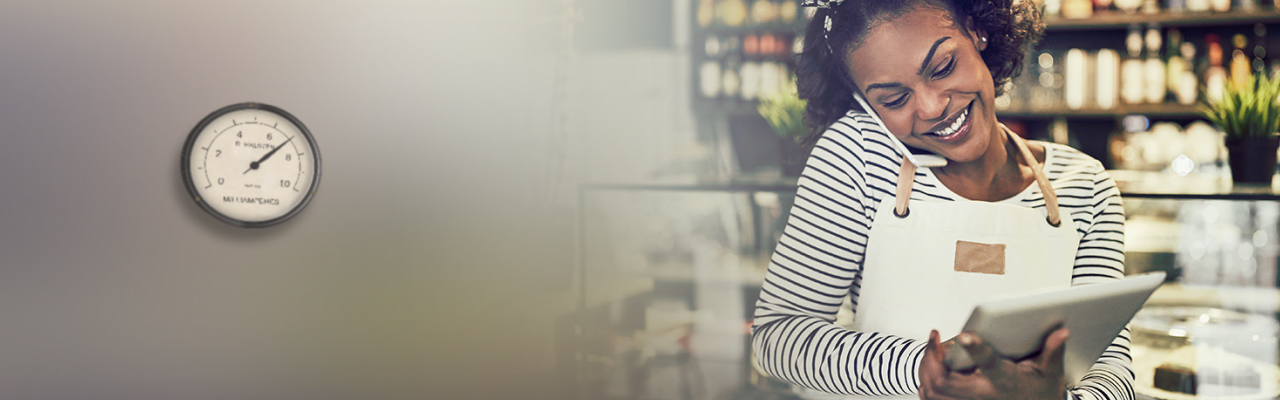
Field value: mA 7
